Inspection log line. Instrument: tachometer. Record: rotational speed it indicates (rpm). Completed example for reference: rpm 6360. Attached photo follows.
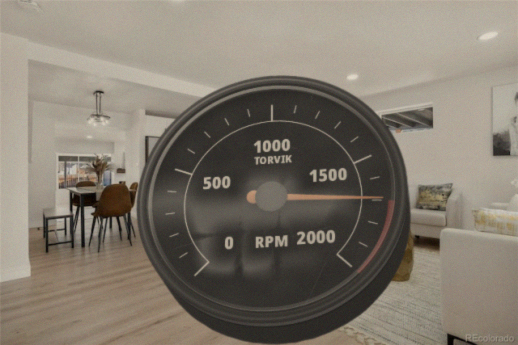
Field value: rpm 1700
